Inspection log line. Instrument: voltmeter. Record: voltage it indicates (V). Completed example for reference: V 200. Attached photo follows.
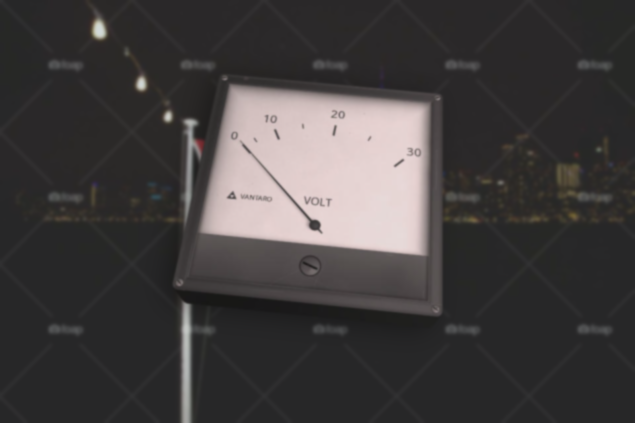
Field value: V 0
